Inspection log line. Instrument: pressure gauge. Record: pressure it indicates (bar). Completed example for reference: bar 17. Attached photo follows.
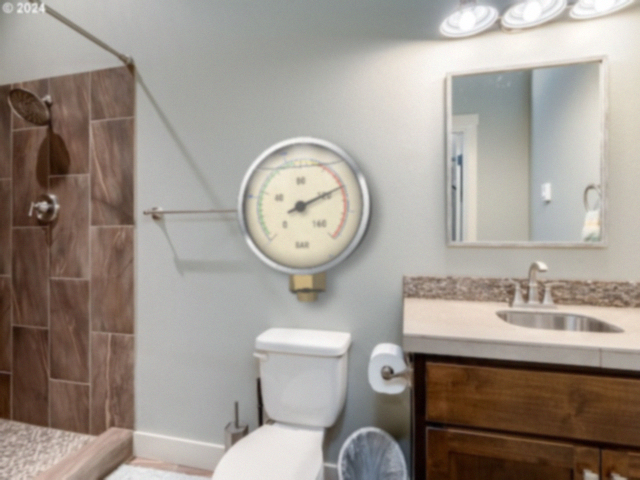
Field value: bar 120
